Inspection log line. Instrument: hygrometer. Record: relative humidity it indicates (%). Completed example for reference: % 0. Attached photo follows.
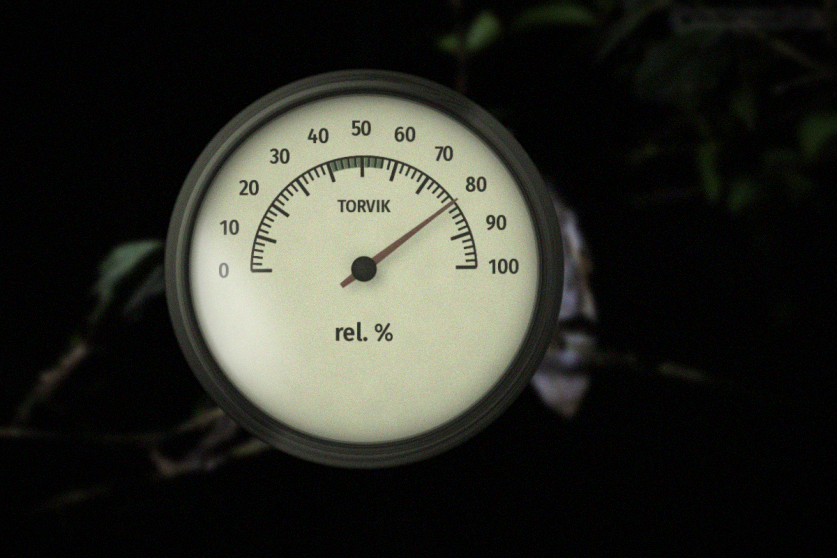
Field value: % 80
